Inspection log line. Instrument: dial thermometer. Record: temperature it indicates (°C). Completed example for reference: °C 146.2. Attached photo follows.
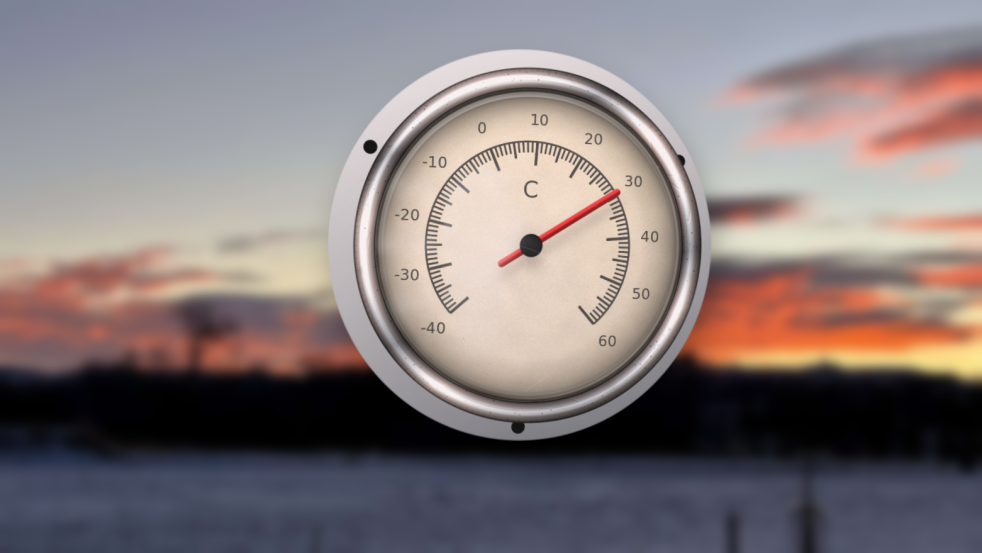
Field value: °C 30
